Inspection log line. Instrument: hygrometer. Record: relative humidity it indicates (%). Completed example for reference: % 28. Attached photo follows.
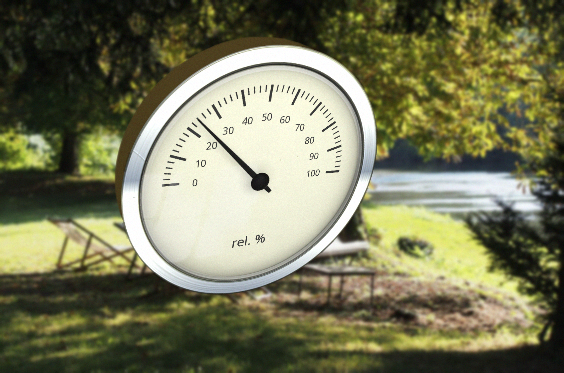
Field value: % 24
